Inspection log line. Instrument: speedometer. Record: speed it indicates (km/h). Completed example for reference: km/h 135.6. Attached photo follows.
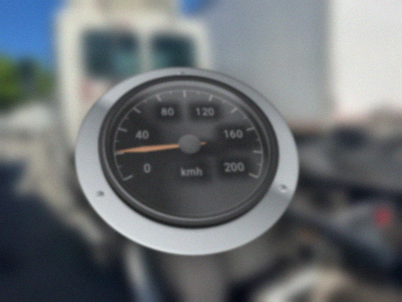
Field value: km/h 20
